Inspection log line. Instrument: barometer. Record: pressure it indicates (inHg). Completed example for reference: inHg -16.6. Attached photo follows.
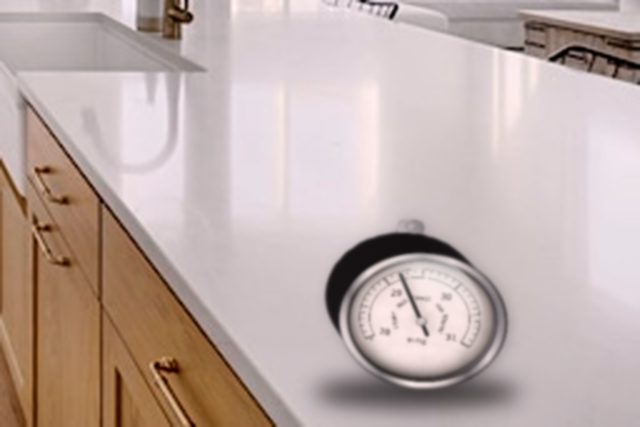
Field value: inHg 29.2
